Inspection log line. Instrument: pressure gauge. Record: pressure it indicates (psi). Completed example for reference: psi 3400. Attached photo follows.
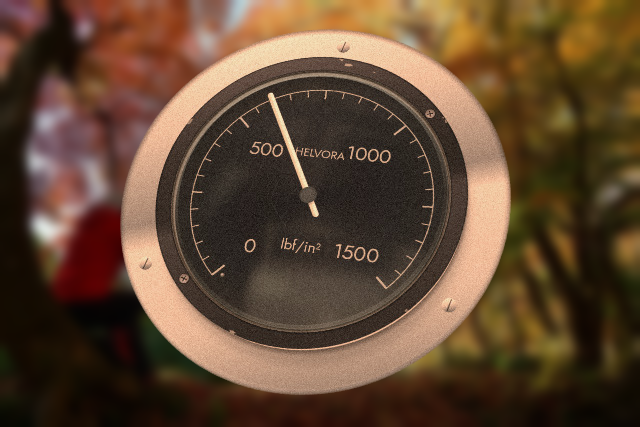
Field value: psi 600
